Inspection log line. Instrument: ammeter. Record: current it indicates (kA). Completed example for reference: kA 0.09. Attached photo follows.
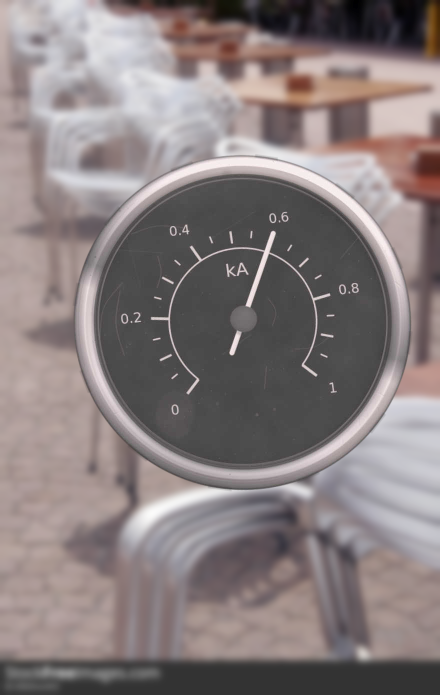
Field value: kA 0.6
